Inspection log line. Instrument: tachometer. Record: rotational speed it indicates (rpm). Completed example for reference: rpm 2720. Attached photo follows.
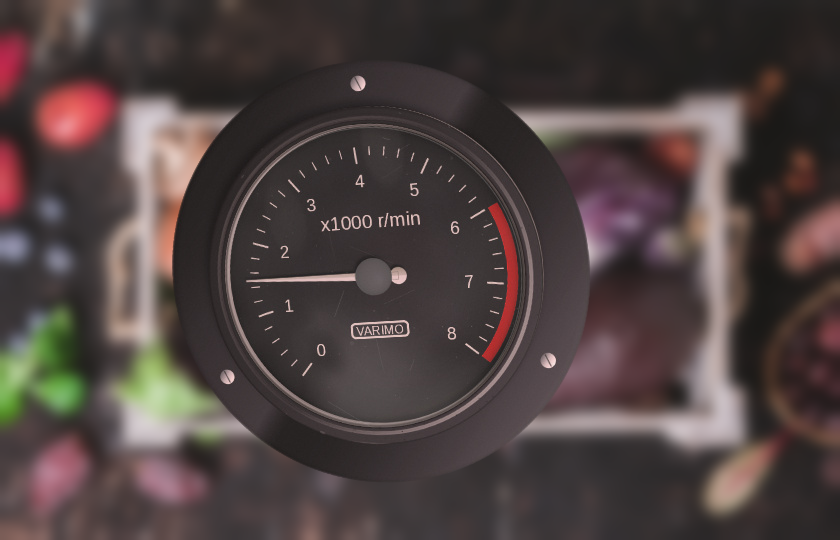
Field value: rpm 1500
